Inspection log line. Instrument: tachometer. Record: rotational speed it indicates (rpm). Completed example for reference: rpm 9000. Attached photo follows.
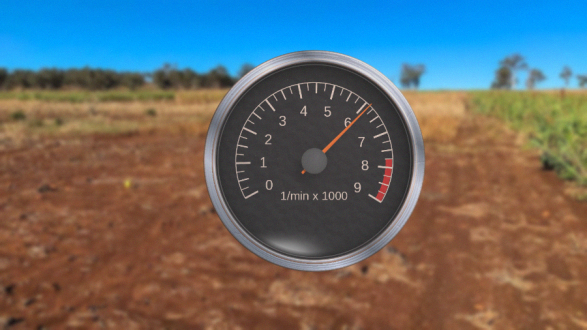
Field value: rpm 6125
